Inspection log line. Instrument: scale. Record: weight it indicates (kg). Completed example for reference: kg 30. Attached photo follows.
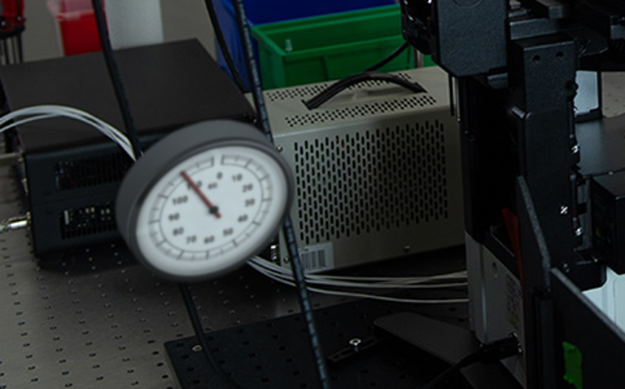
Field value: kg 110
